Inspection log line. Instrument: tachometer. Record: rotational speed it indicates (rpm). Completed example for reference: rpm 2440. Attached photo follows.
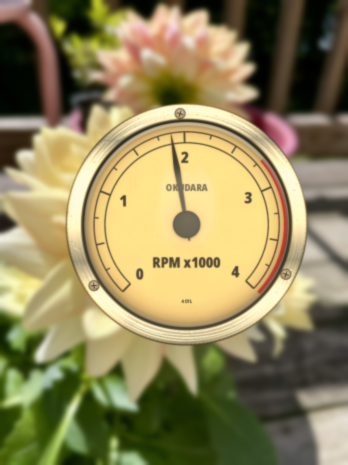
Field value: rpm 1875
